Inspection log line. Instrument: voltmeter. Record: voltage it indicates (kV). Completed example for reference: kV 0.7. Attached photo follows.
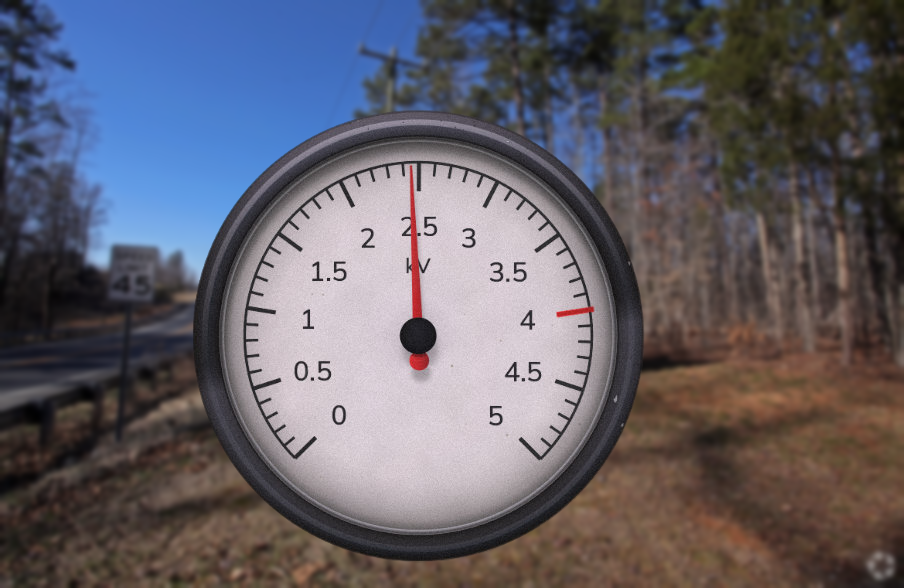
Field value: kV 2.45
